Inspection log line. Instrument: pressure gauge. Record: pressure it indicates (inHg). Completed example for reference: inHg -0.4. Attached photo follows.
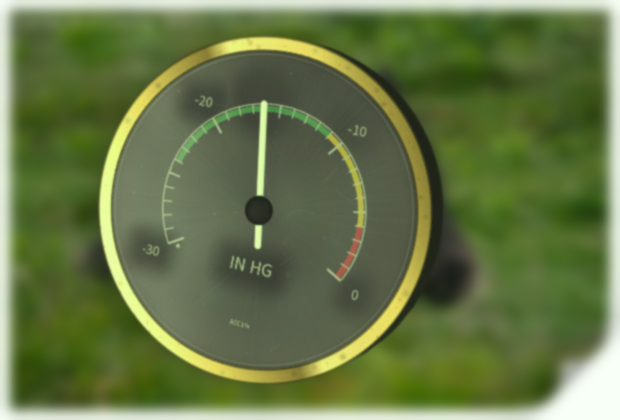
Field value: inHg -16
